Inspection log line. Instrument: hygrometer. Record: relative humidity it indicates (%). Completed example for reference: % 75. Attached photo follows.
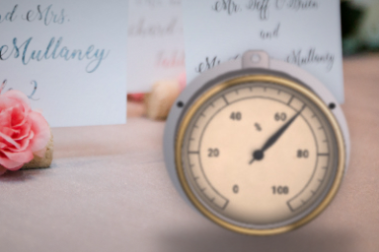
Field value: % 64
